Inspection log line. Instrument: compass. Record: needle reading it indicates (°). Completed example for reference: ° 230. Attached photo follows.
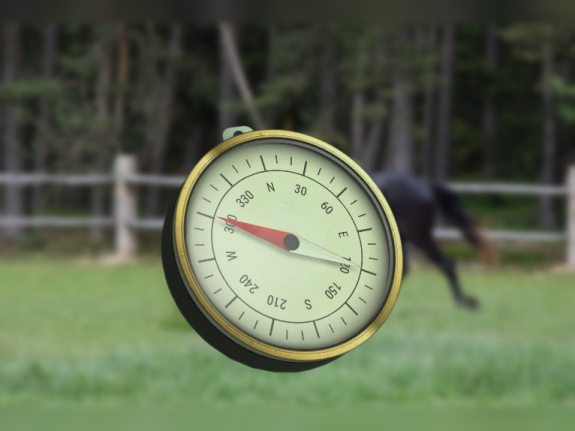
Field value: ° 300
